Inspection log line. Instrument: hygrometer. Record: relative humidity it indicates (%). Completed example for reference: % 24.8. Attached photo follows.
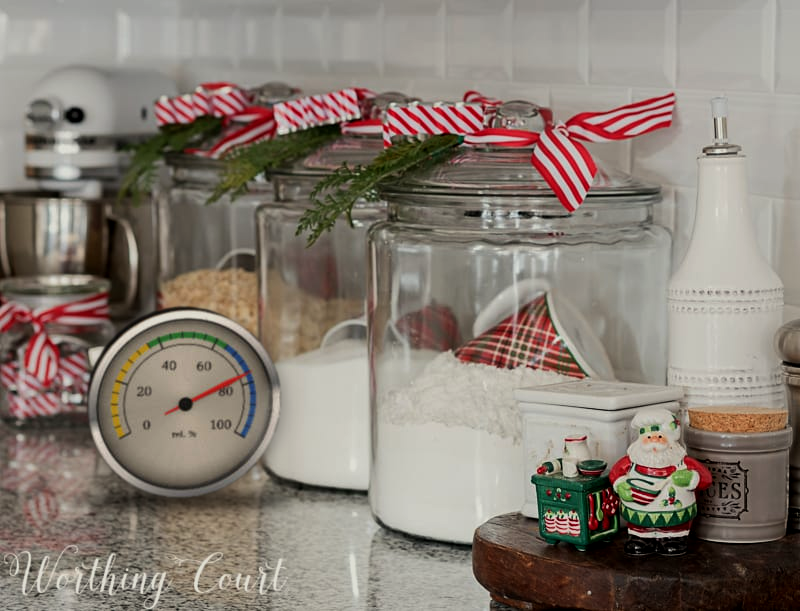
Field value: % 76
